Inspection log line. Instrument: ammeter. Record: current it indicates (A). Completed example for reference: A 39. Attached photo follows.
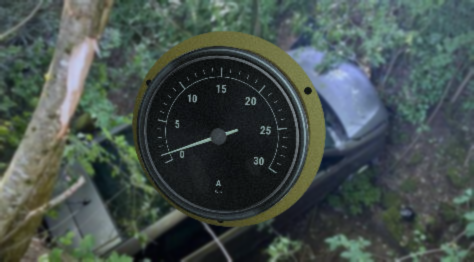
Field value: A 1
